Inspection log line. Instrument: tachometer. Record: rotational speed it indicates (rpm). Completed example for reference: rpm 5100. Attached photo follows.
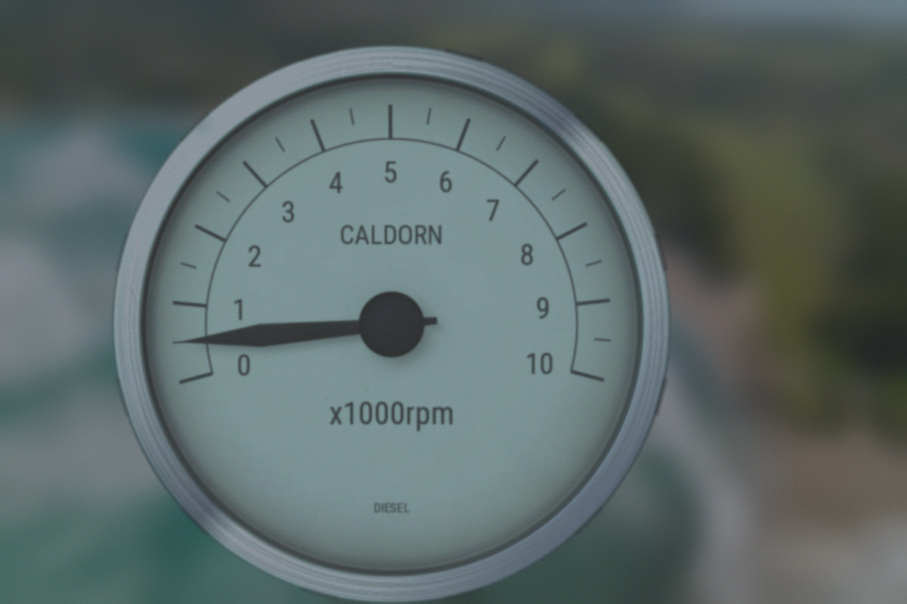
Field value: rpm 500
